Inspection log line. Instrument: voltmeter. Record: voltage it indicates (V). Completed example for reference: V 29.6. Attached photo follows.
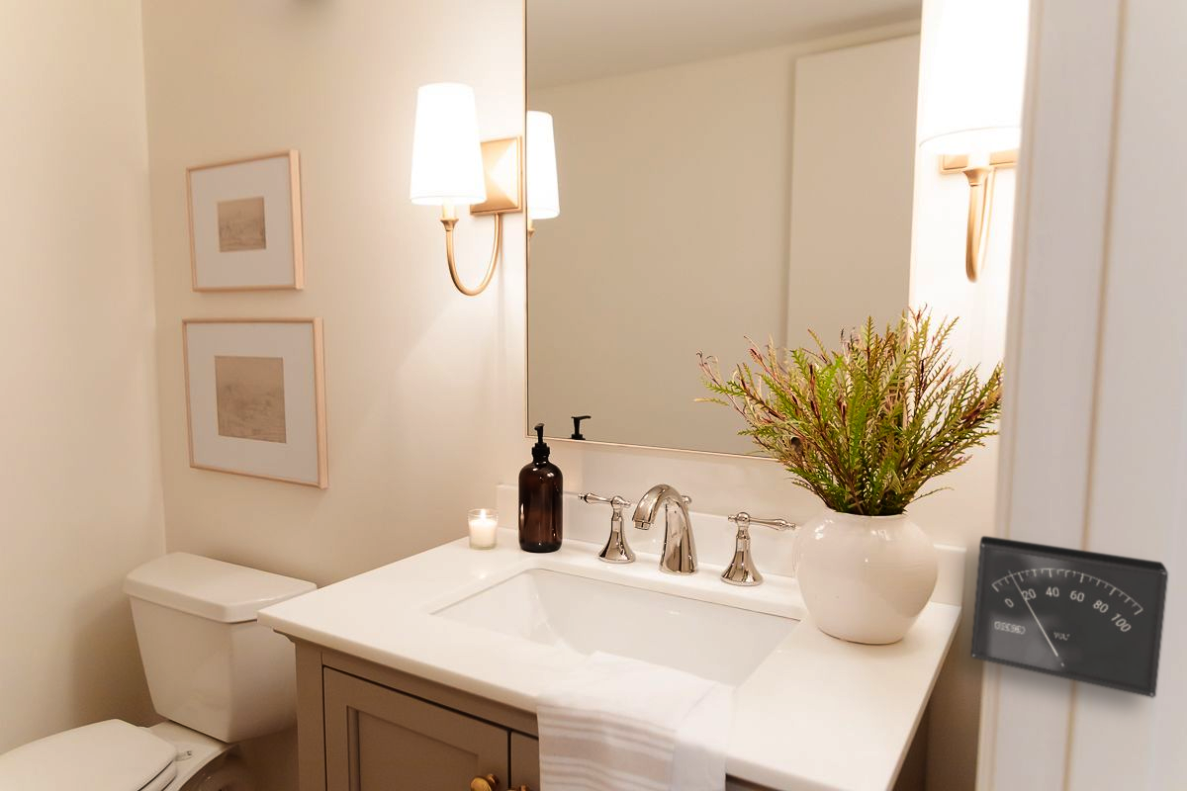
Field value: V 15
